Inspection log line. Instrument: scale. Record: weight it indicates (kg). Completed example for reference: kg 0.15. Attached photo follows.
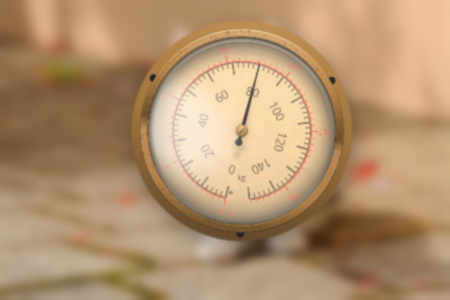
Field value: kg 80
